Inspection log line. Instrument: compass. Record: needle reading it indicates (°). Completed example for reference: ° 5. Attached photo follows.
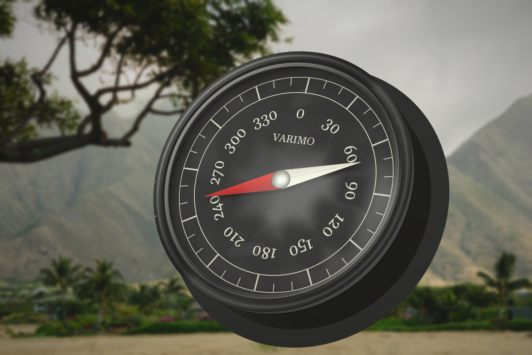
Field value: ° 250
